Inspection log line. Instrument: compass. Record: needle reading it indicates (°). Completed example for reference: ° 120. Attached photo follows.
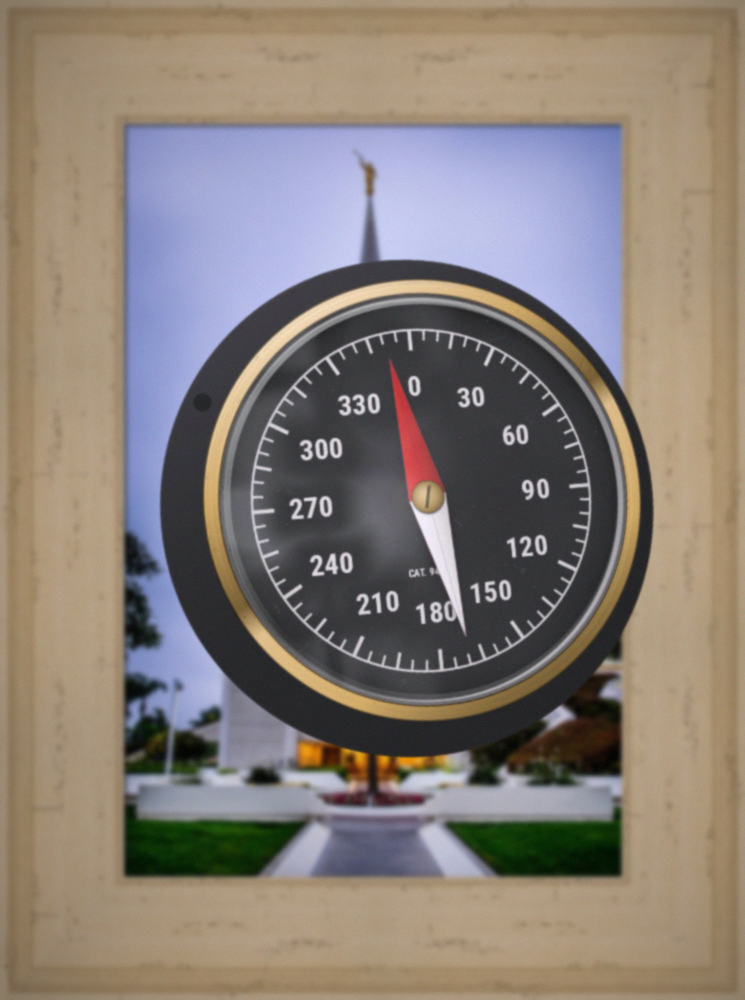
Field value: ° 350
